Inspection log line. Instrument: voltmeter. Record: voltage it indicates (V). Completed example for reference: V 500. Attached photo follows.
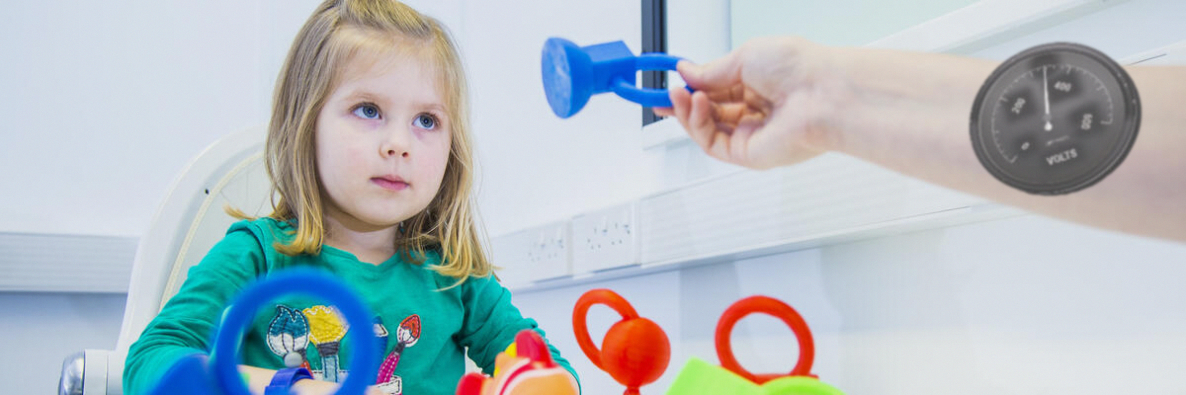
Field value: V 340
